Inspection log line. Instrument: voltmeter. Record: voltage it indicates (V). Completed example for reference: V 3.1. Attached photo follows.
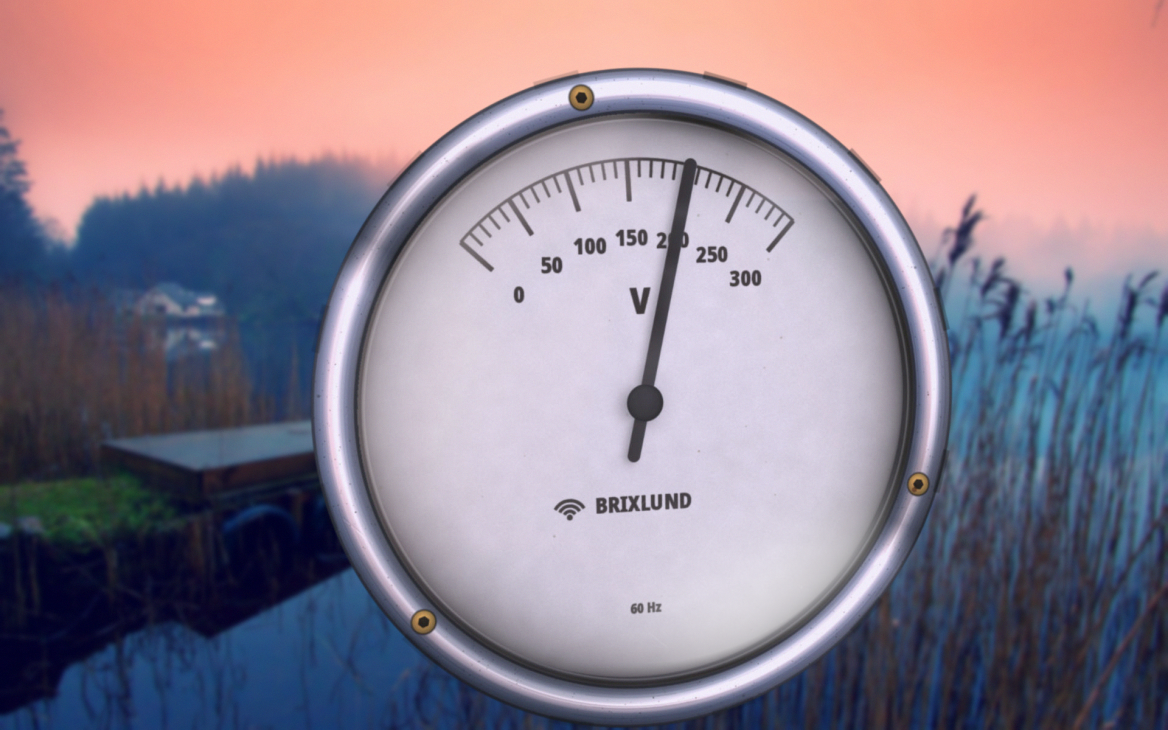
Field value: V 200
